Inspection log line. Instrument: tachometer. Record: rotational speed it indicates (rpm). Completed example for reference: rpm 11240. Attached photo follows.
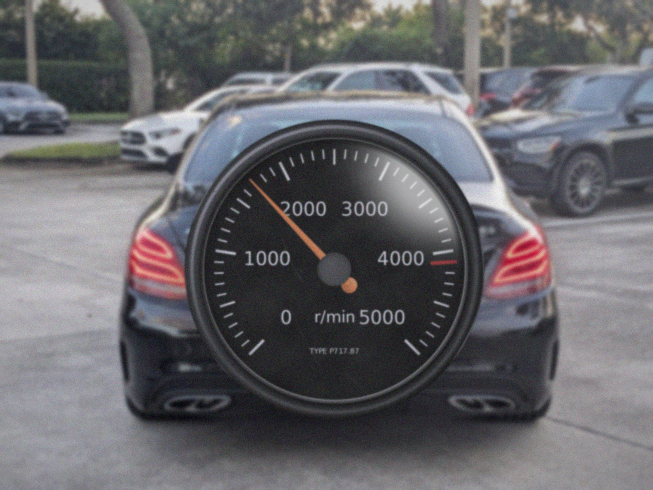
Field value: rpm 1700
